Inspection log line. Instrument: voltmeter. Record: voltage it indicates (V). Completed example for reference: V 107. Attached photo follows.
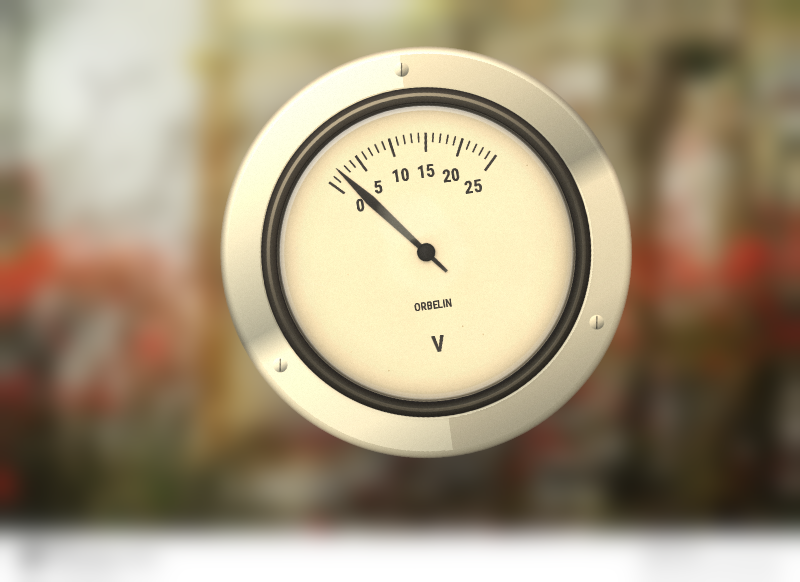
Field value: V 2
